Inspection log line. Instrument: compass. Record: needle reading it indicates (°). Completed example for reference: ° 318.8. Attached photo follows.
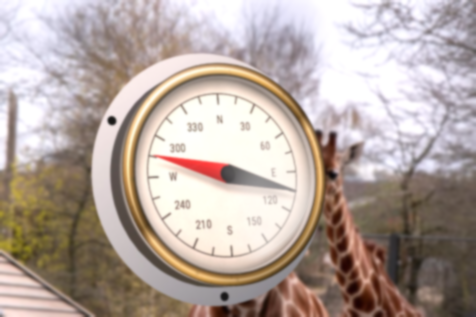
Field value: ° 285
